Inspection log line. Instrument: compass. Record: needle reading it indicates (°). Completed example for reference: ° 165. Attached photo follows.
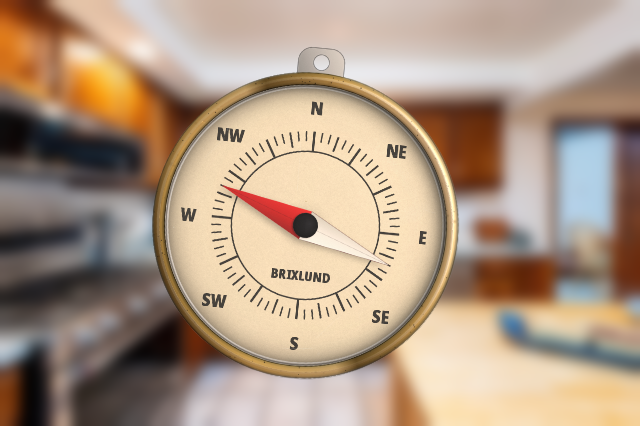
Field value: ° 290
